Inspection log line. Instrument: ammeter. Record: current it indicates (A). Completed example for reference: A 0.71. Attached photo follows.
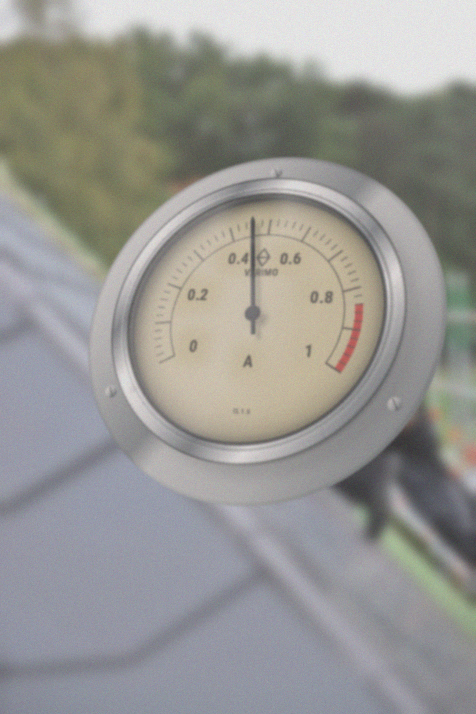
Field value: A 0.46
